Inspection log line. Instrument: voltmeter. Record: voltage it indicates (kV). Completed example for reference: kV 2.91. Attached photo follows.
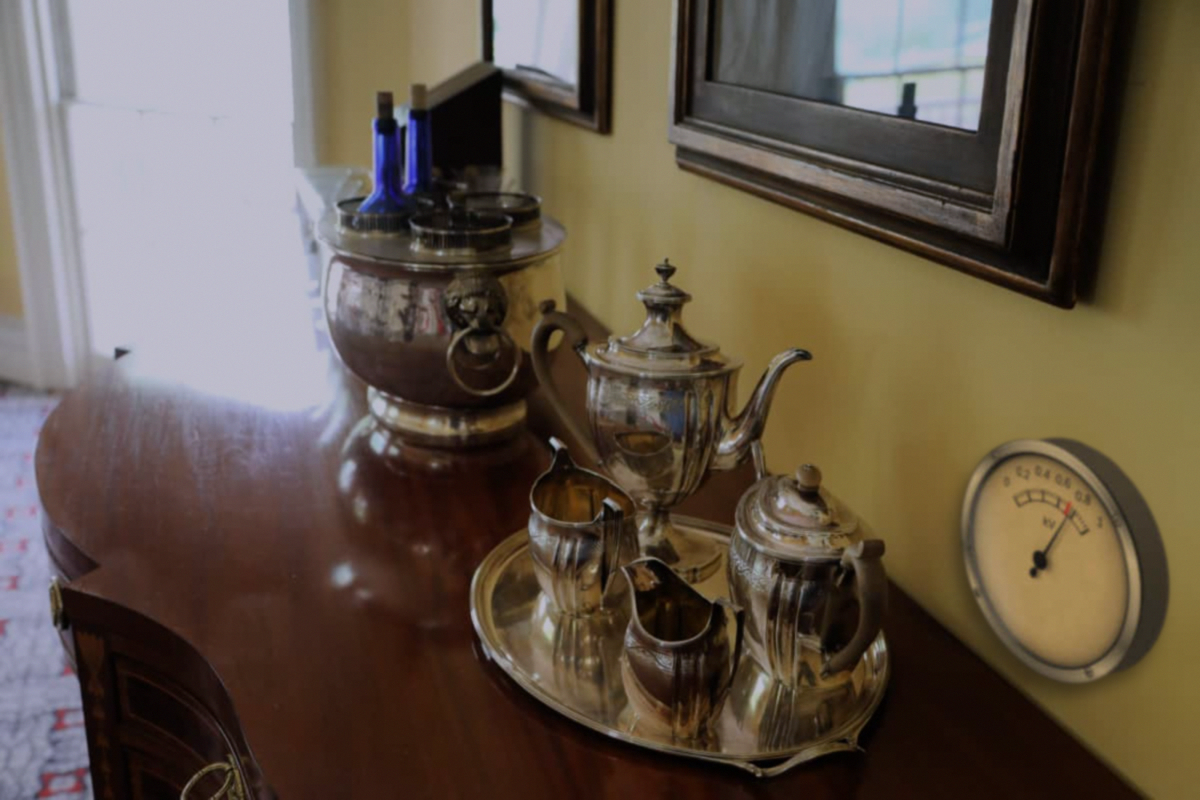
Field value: kV 0.8
